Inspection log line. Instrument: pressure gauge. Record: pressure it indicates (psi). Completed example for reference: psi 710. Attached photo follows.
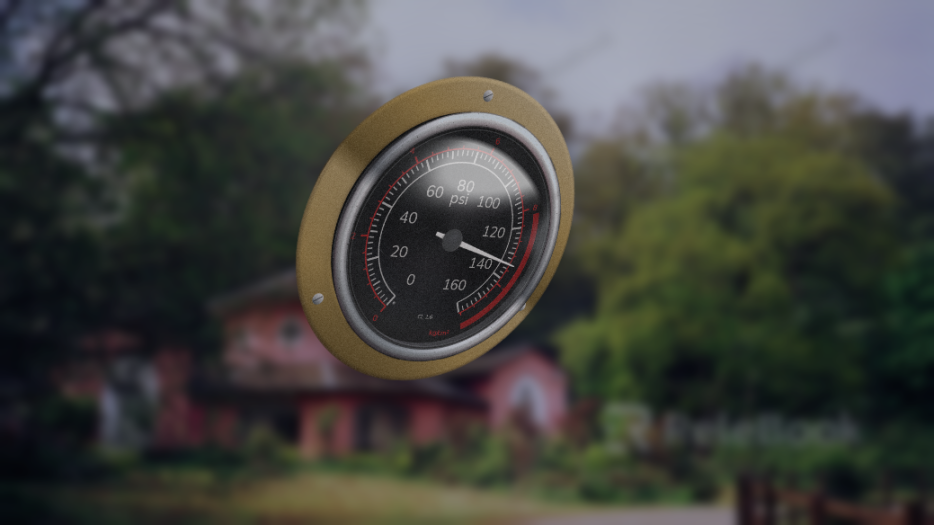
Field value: psi 134
